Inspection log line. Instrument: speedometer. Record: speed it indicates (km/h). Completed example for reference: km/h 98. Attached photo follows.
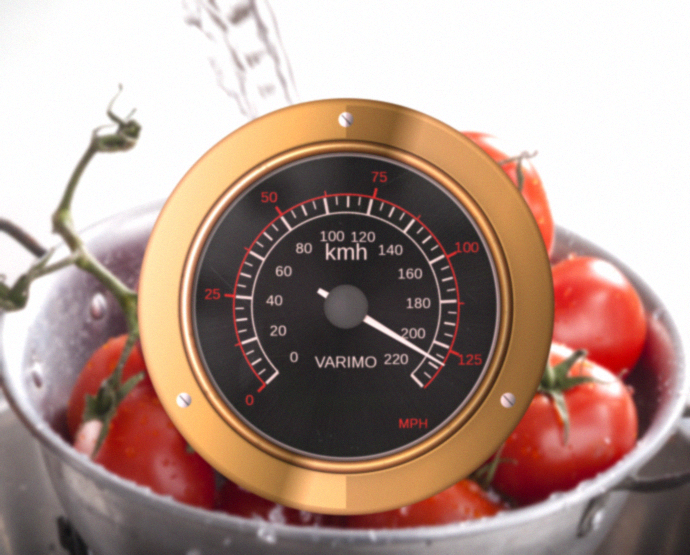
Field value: km/h 207.5
